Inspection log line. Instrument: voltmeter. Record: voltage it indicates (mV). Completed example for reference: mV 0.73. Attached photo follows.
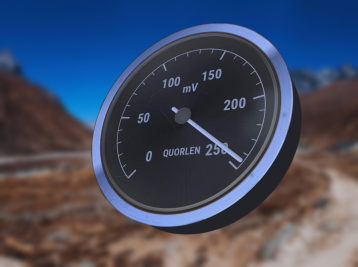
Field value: mV 245
